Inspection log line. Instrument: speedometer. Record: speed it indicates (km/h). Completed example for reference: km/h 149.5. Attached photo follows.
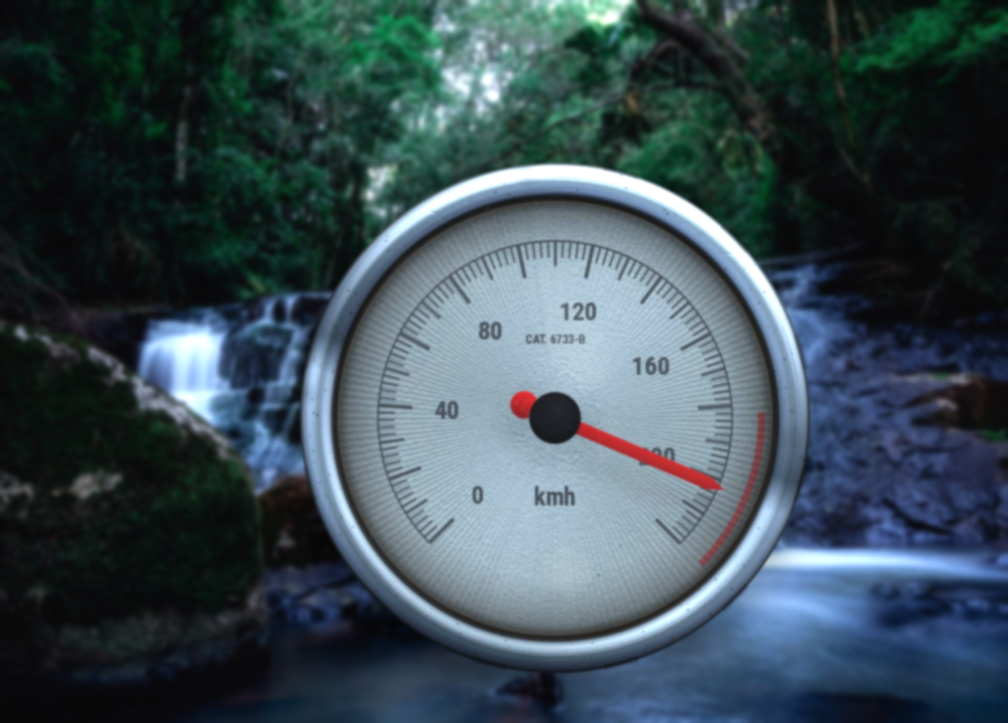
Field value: km/h 202
